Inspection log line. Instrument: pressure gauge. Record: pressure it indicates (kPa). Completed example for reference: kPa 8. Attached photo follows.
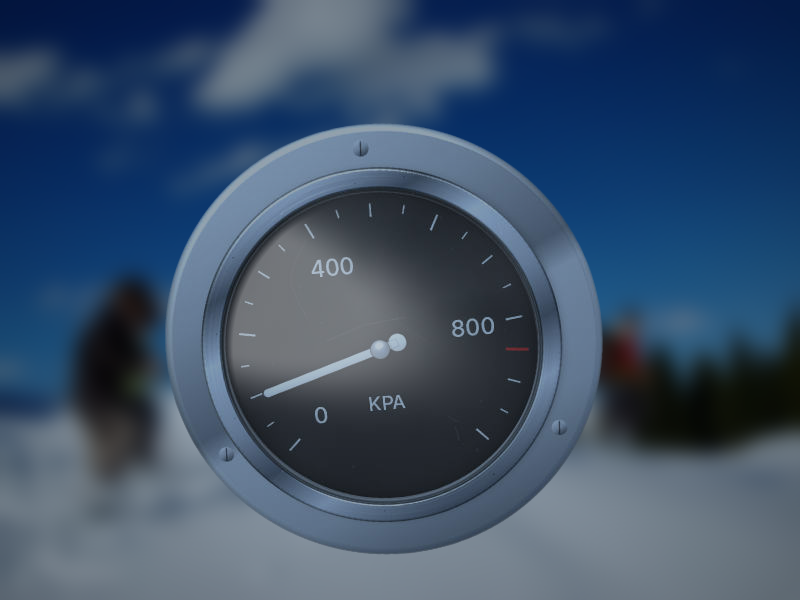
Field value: kPa 100
